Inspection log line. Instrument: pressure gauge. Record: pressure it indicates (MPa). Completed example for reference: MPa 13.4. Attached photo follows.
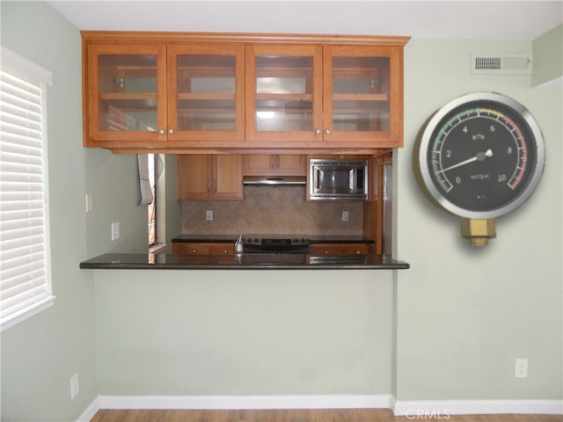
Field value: MPa 1
